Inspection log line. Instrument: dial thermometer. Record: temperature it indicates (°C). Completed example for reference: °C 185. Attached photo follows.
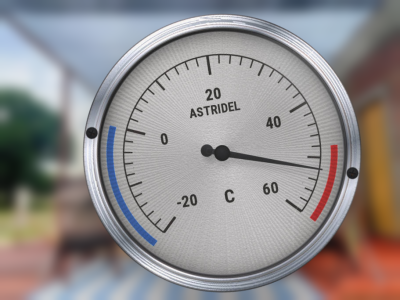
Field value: °C 52
